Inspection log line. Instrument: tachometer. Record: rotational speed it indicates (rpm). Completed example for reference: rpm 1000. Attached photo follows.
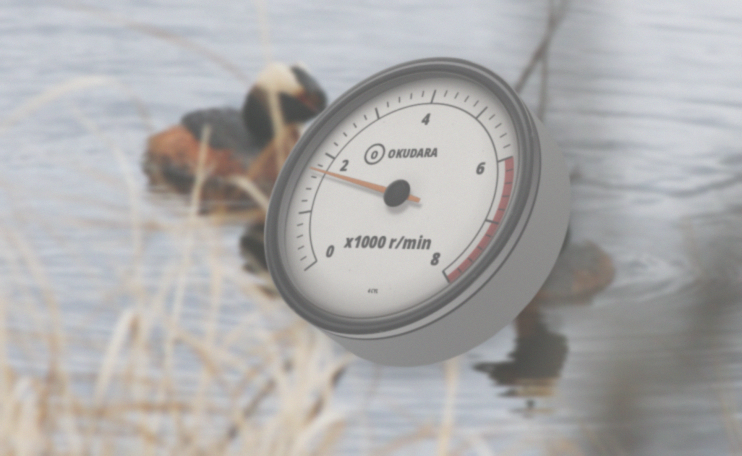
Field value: rpm 1700
